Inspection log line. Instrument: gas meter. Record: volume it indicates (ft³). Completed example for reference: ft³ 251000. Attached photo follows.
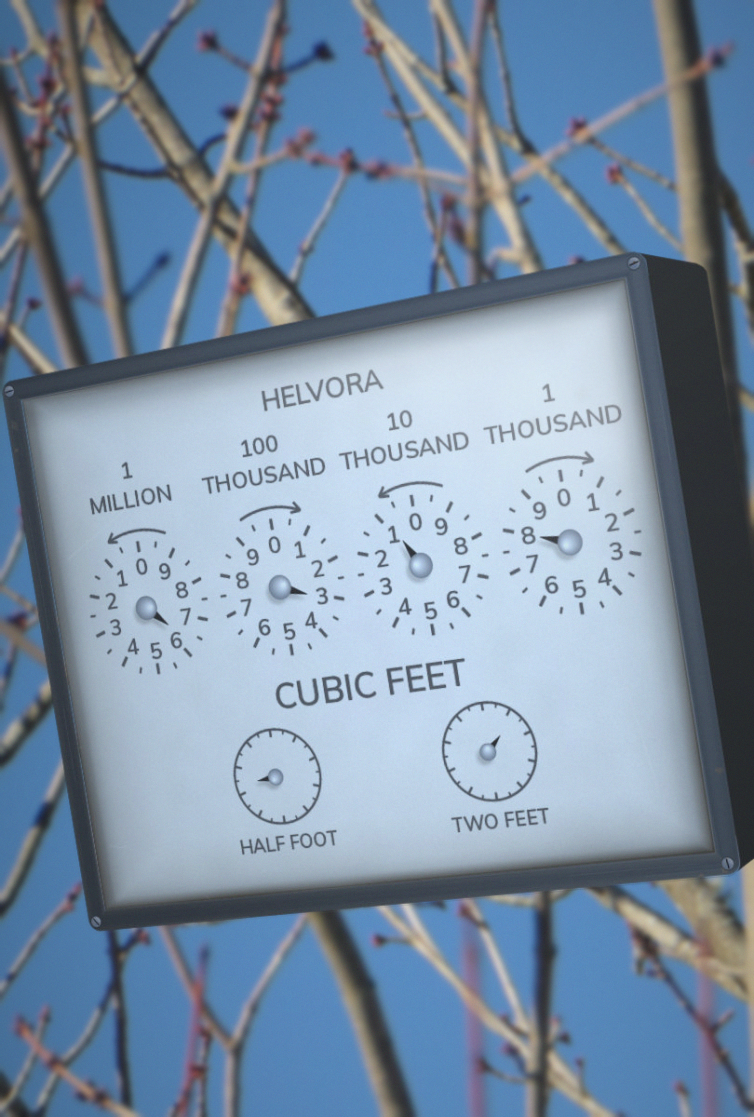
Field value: ft³ 630800
